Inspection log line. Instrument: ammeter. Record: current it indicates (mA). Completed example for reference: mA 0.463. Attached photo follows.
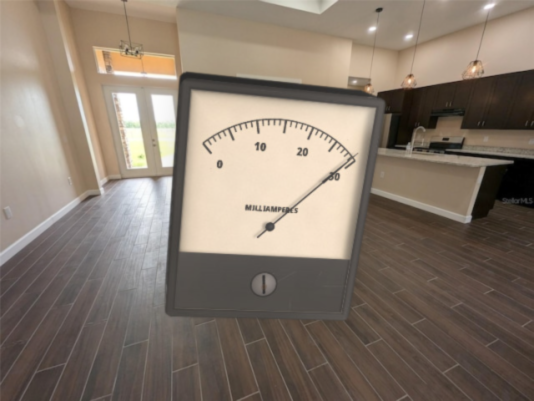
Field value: mA 29
